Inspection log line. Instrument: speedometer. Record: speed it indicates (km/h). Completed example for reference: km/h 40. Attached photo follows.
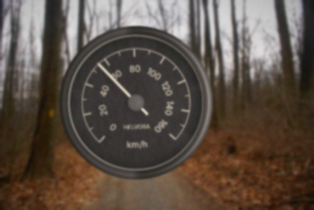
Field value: km/h 55
